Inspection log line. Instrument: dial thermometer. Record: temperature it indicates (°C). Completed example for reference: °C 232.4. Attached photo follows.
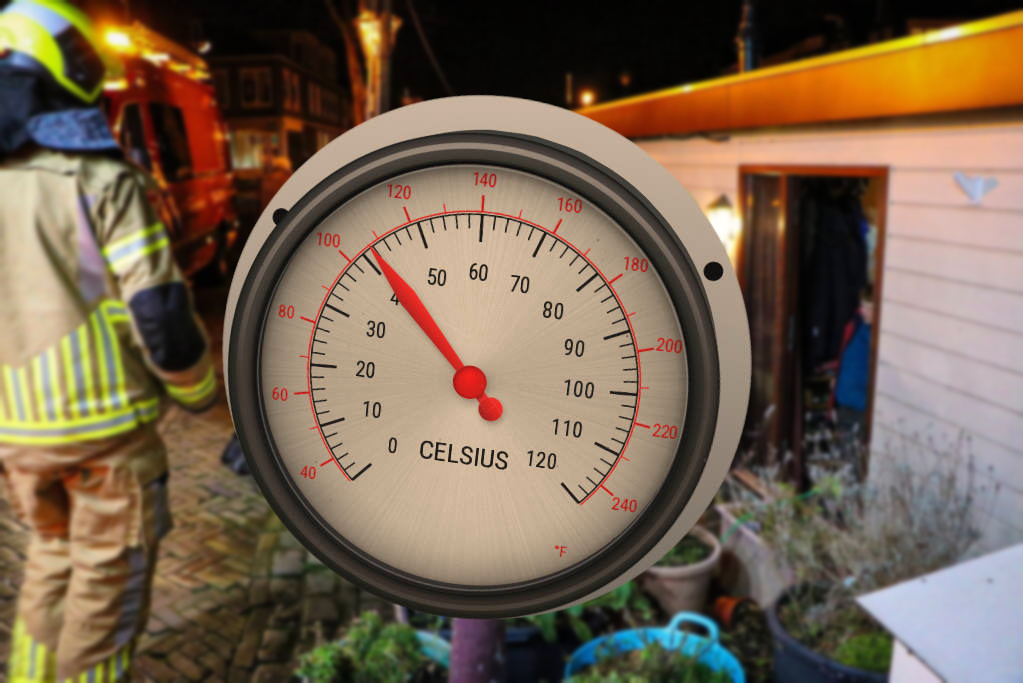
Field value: °C 42
